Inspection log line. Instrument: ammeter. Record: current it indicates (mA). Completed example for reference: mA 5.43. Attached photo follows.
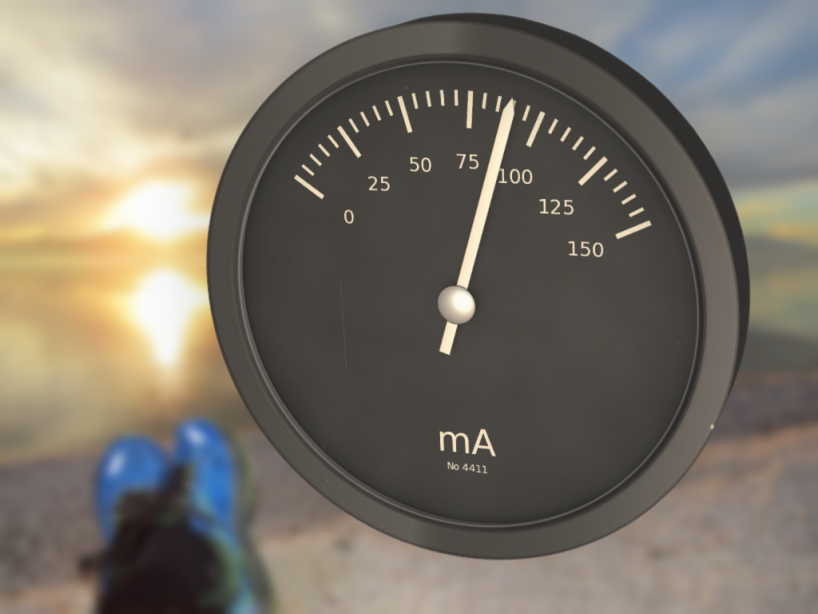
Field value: mA 90
